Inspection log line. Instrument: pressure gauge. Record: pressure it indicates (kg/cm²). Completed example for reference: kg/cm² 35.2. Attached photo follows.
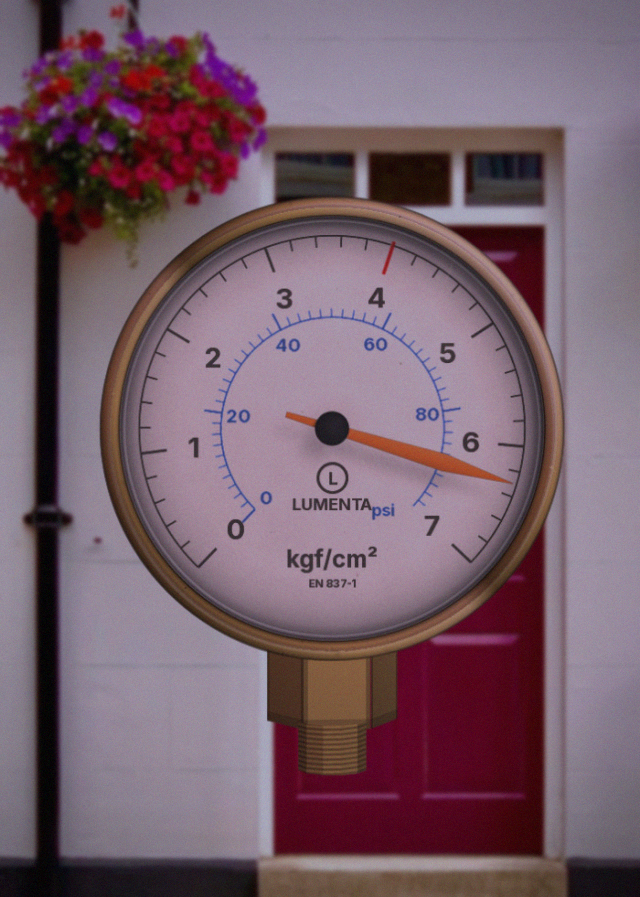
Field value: kg/cm² 6.3
